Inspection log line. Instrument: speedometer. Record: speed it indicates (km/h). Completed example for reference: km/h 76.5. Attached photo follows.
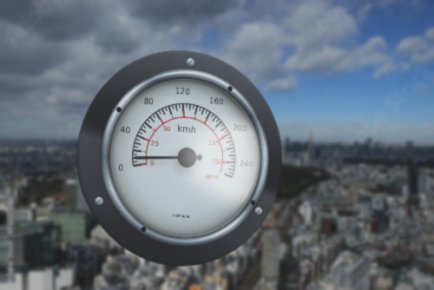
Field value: km/h 10
